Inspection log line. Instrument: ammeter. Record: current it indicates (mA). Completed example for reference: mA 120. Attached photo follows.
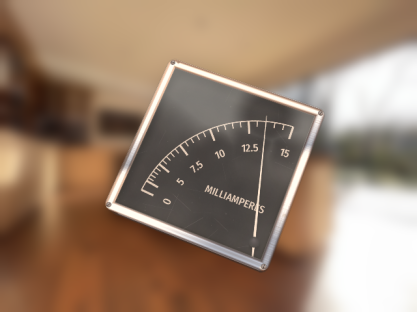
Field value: mA 13.5
